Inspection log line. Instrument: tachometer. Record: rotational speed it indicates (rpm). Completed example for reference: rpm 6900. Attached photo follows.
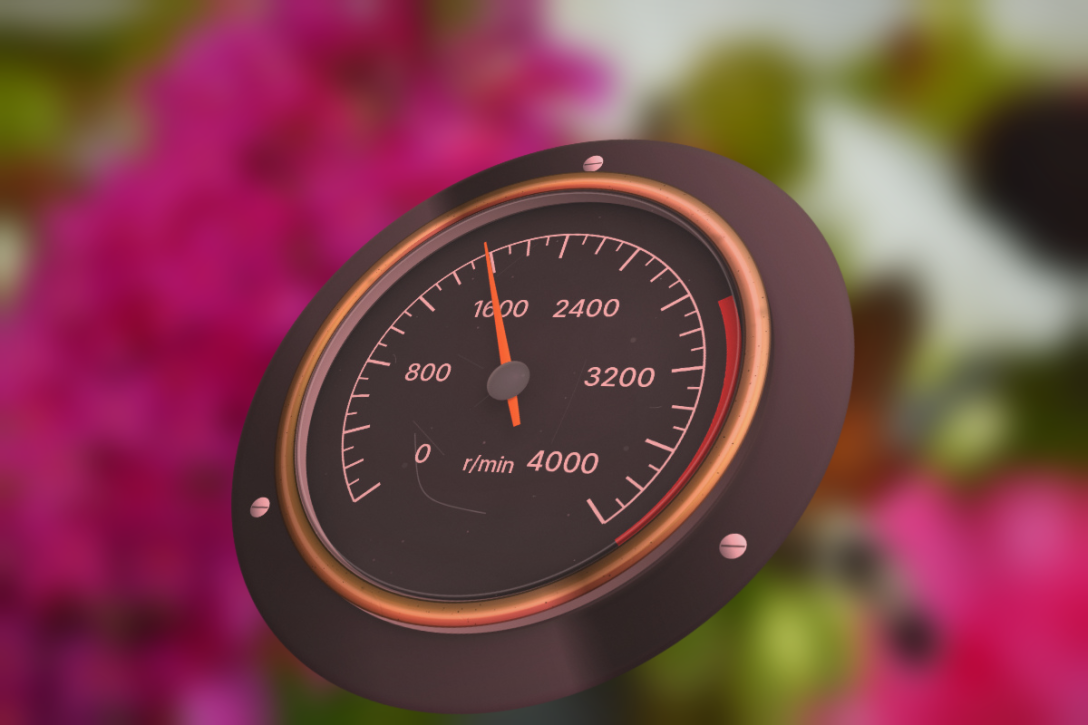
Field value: rpm 1600
